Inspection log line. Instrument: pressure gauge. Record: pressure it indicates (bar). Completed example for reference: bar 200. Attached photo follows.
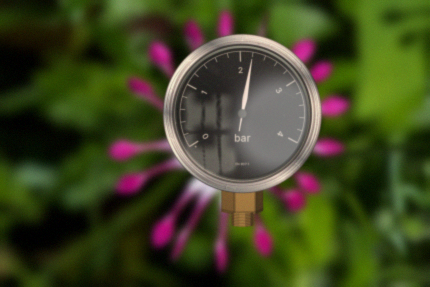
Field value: bar 2.2
